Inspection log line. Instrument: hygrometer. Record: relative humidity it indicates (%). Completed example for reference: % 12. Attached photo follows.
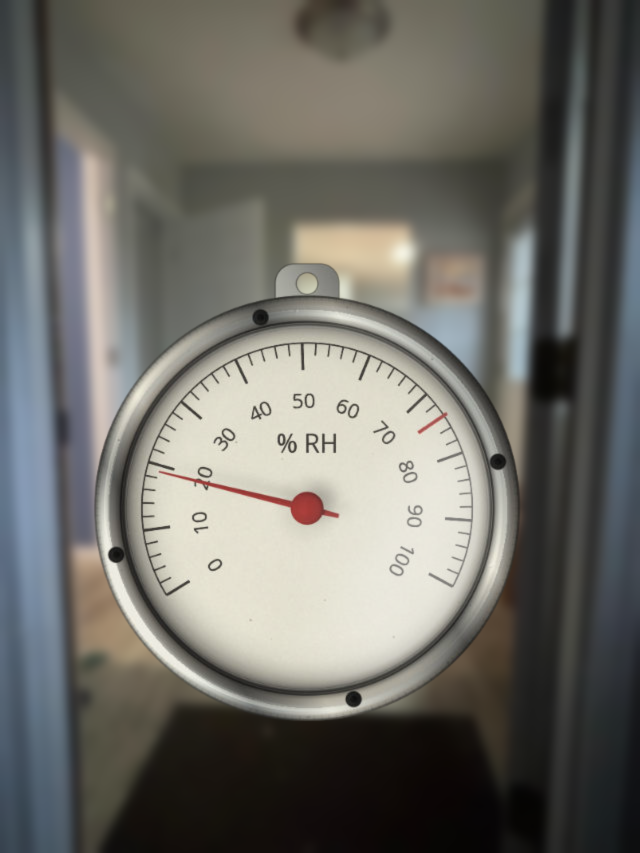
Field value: % 19
